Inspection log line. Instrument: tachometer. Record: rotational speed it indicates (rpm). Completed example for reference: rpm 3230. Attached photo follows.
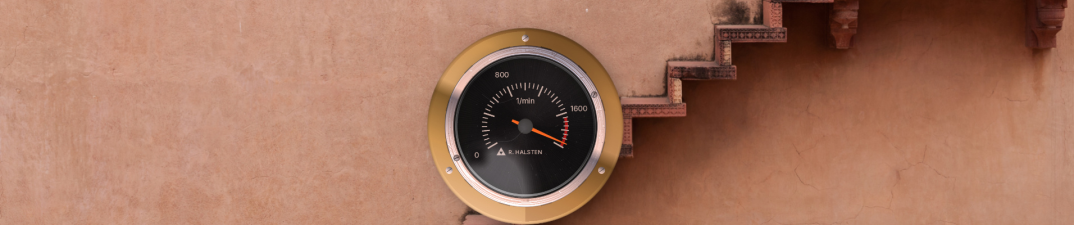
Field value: rpm 1950
